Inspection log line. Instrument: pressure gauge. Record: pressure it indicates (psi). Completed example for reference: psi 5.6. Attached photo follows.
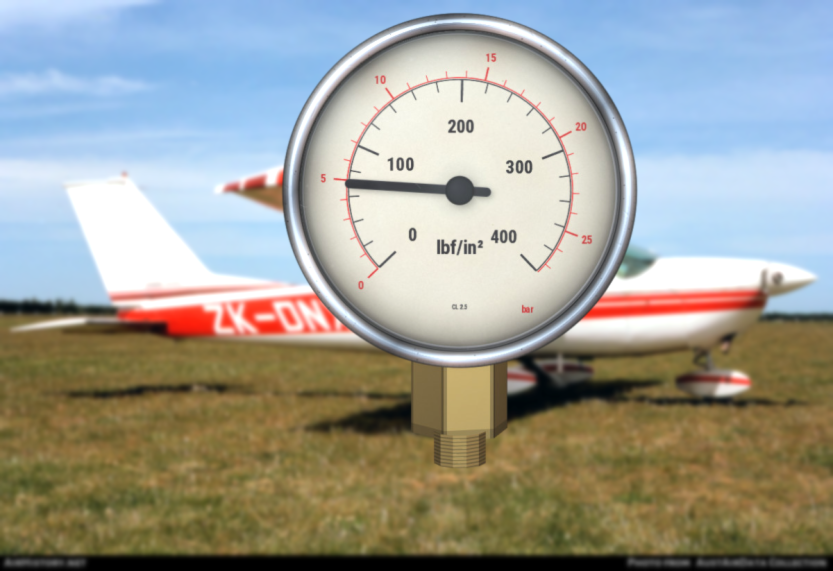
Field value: psi 70
